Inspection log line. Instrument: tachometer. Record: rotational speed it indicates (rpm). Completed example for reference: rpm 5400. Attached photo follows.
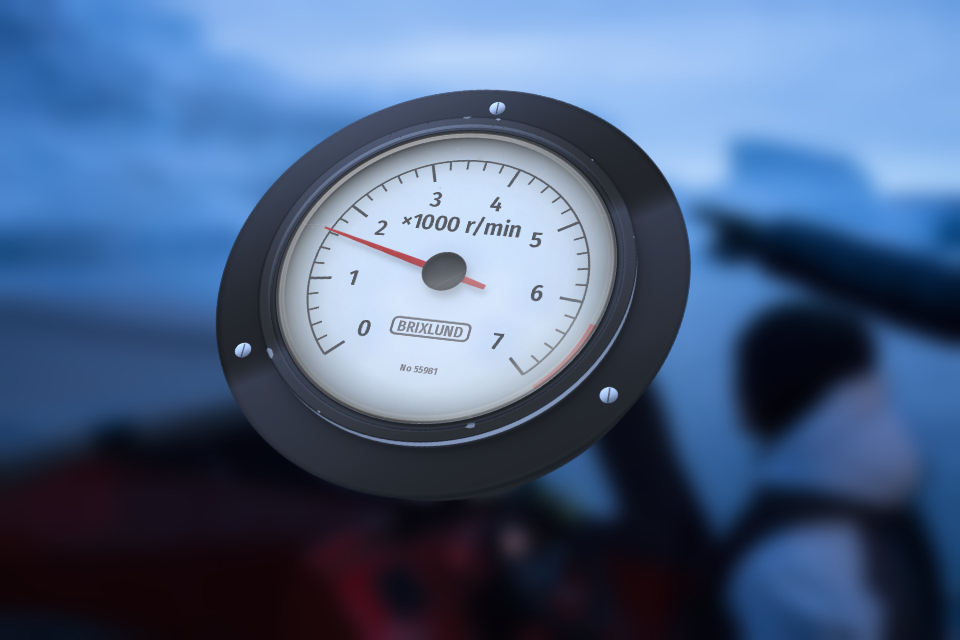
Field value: rpm 1600
